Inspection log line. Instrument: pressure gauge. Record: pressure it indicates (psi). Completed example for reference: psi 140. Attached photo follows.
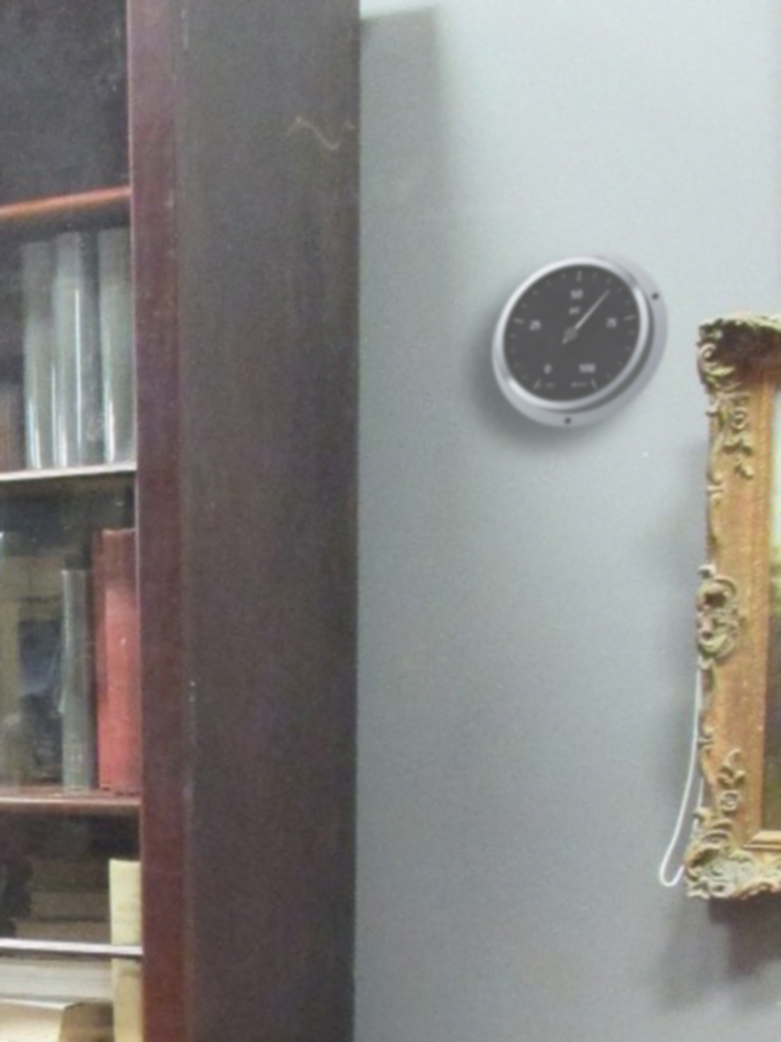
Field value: psi 62.5
